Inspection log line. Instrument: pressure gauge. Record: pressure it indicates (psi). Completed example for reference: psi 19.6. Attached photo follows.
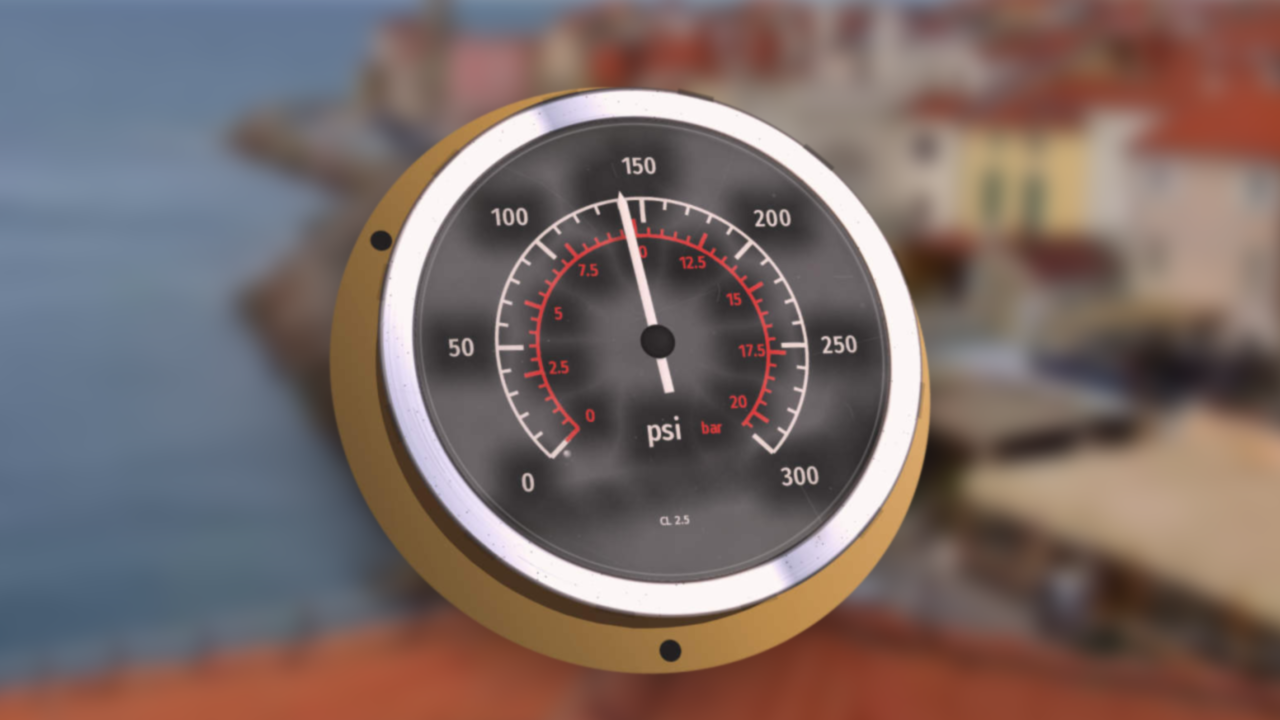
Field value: psi 140
